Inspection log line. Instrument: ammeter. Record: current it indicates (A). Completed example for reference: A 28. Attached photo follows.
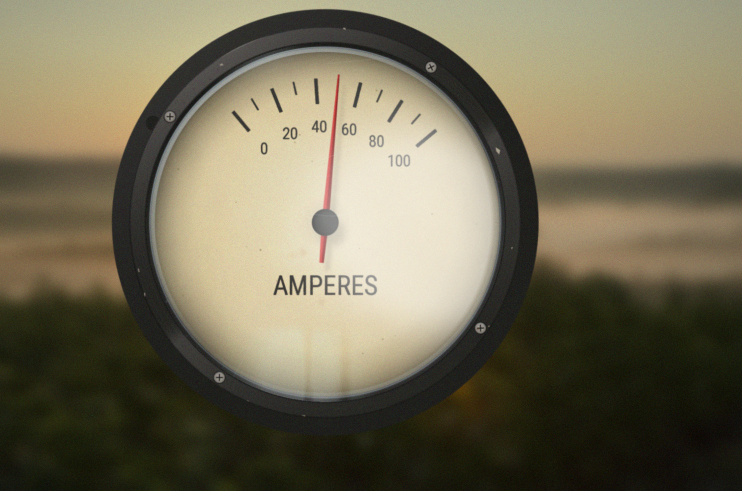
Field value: A 50
